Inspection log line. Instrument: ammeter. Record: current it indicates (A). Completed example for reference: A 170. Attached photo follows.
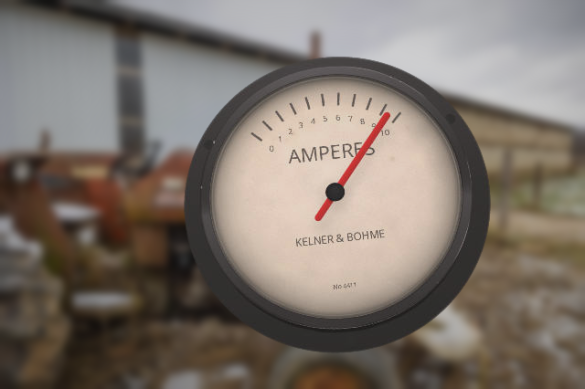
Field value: A 9.5
